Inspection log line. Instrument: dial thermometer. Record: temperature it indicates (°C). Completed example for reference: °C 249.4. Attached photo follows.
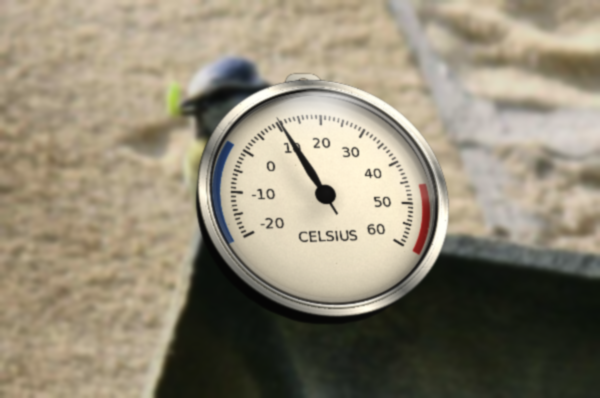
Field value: °C 10
